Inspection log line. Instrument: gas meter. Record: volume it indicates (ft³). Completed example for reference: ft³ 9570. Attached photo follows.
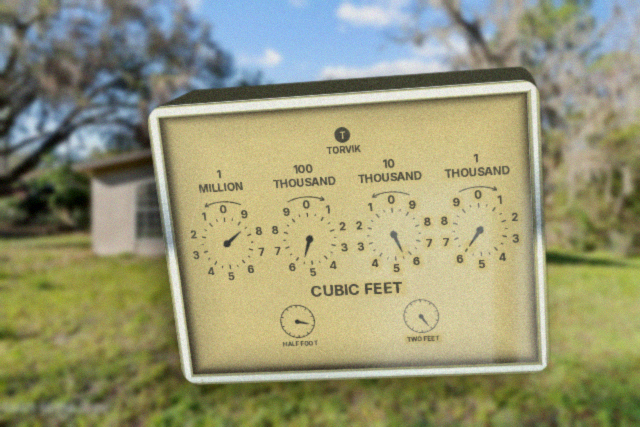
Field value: ft³ 855600
